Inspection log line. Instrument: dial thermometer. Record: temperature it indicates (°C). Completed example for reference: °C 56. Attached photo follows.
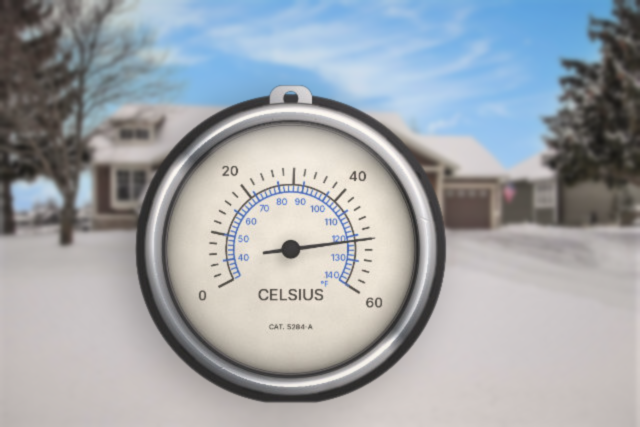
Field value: °C 50
